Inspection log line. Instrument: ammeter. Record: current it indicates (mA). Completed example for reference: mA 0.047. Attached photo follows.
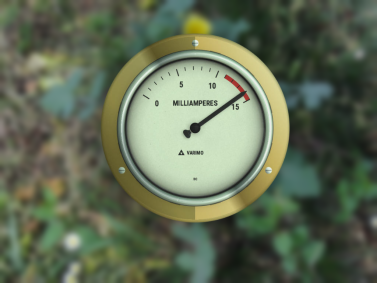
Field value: mA 14
